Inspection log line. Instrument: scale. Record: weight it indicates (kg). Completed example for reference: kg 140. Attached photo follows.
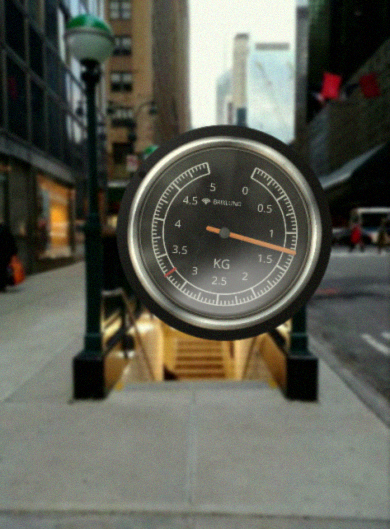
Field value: kg 1.25
